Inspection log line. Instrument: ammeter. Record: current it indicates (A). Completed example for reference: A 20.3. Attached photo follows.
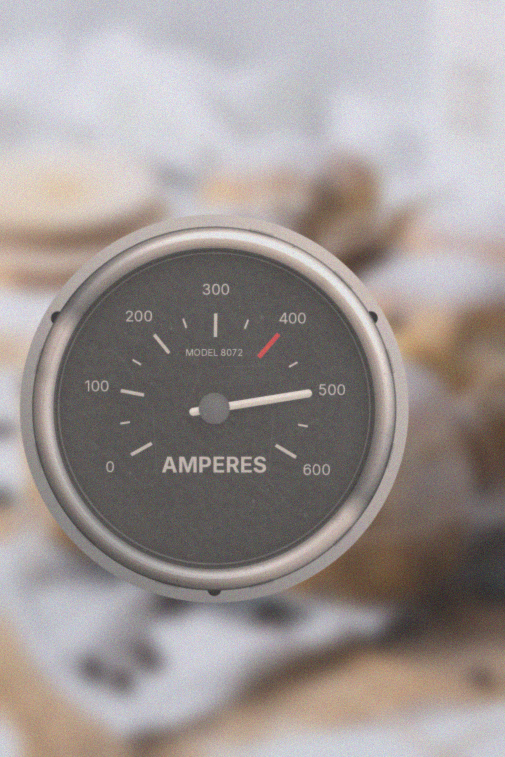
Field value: A 500
